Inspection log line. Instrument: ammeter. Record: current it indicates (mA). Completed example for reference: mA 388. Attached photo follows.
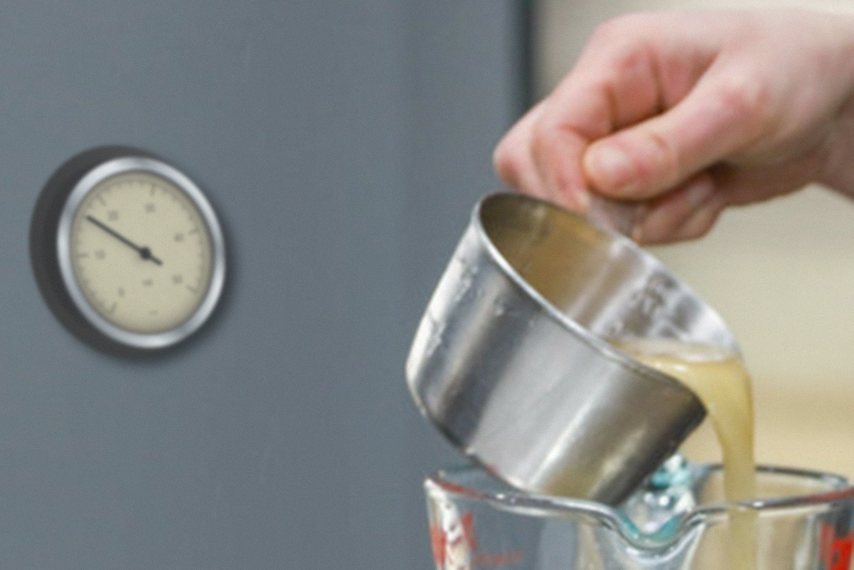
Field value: mA 16
